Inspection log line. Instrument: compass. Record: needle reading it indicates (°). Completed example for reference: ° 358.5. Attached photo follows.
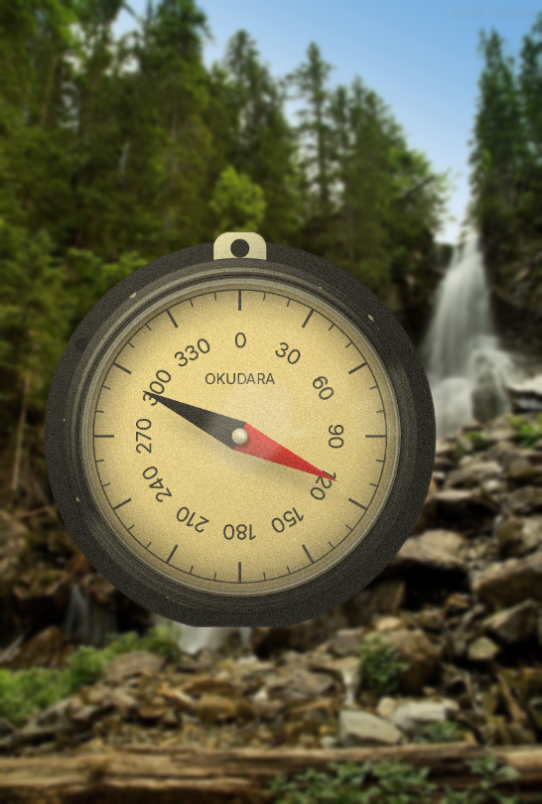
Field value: ° 115
